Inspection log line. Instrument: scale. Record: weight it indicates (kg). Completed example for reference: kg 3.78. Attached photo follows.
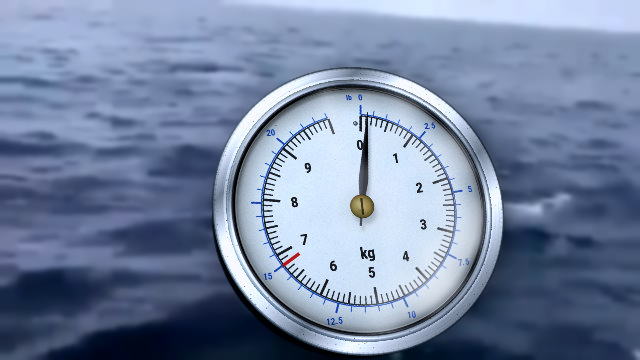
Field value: kg 0.1
